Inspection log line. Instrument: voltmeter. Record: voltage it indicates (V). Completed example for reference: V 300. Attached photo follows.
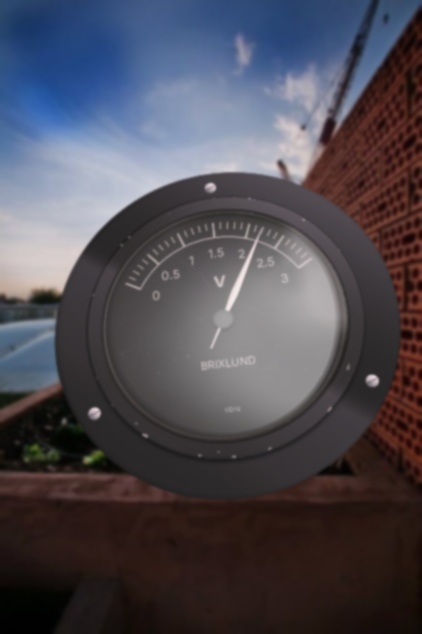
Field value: V 2.2
